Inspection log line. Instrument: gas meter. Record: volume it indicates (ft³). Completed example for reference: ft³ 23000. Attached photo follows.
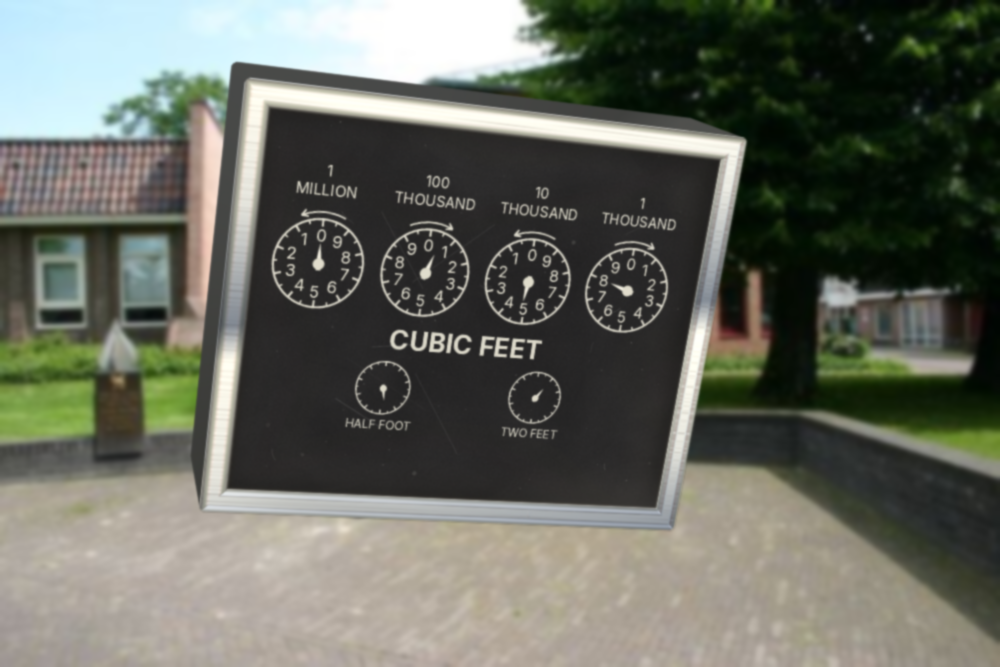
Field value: ft³ 4800
